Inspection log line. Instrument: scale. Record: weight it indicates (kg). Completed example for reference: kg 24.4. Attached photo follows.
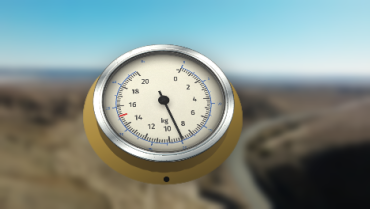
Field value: kg 9
